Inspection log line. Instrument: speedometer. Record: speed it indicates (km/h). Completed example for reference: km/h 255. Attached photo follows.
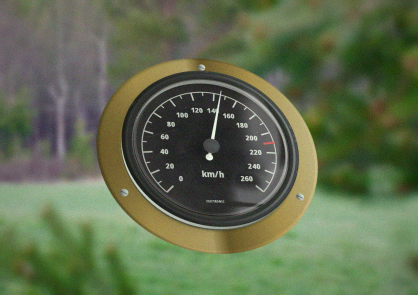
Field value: km/h 145
